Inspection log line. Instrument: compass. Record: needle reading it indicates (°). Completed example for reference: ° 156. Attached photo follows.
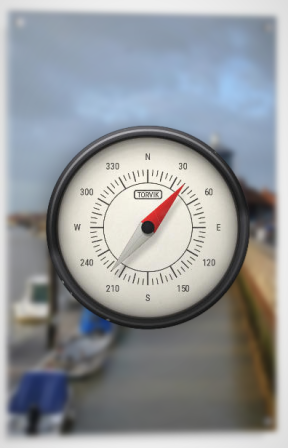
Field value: ° 40
